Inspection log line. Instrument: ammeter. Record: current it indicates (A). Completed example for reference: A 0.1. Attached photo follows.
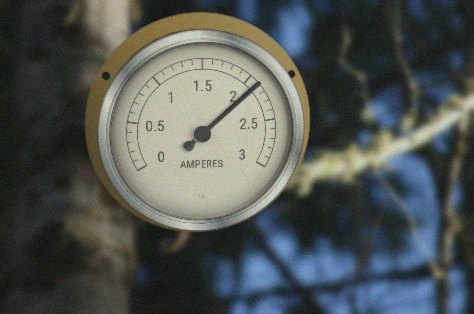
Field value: A 2.1
